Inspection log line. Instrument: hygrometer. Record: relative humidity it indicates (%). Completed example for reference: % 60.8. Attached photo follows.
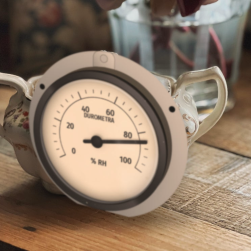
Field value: % 84
